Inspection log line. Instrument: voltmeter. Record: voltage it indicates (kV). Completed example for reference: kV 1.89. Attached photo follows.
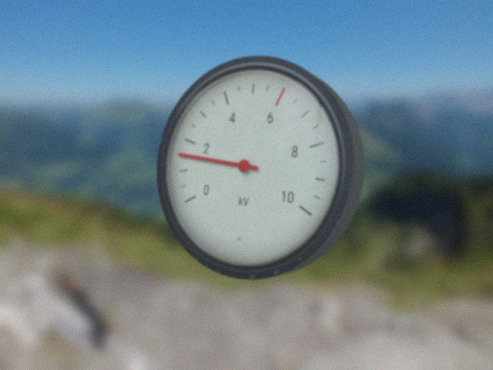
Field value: kV 1.5
